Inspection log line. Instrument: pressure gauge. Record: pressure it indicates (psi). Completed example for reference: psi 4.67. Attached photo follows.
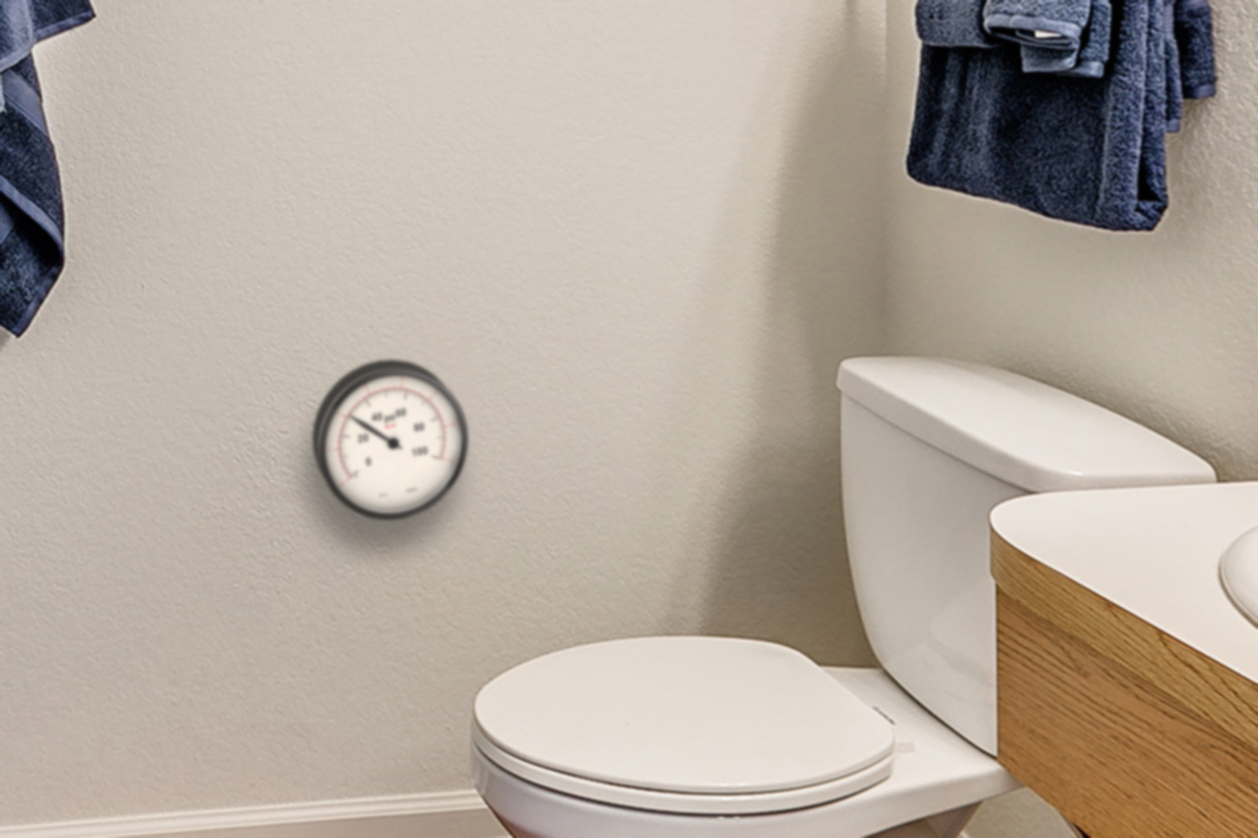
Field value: psi 30
